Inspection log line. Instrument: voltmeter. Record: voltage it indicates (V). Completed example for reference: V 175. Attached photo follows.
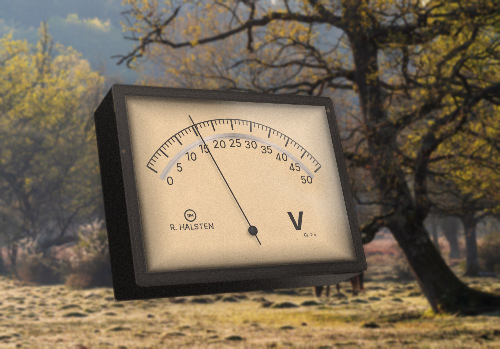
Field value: V 15
